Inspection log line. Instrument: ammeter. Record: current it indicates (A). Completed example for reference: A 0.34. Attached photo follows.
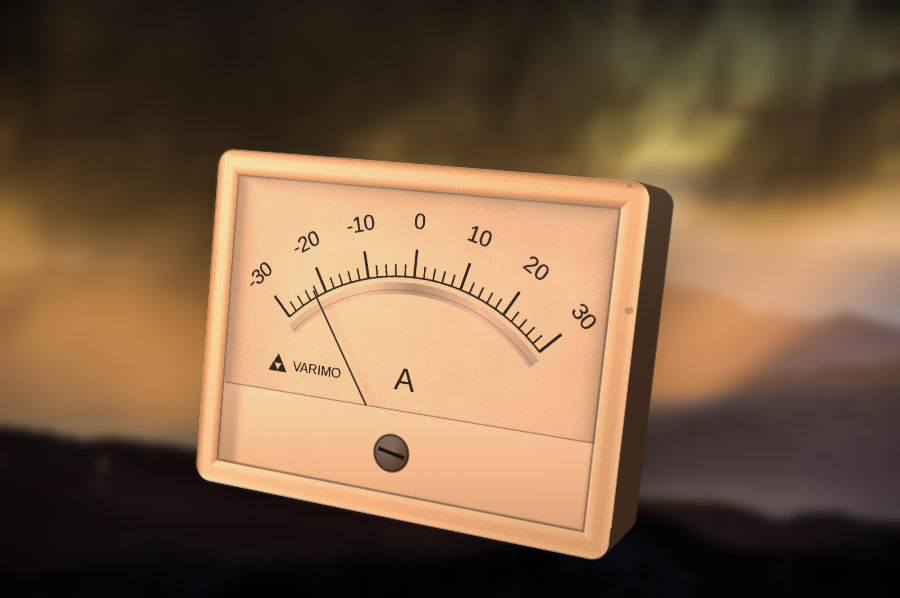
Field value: A -22
